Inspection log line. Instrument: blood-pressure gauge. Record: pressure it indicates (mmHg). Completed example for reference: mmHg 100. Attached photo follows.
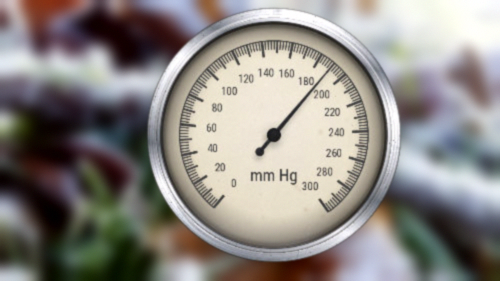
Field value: mmHg 190
